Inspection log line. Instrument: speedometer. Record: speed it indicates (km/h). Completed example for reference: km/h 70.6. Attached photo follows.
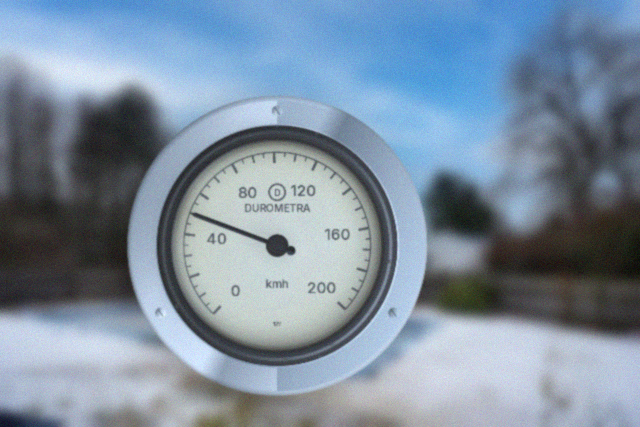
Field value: km/h 50
